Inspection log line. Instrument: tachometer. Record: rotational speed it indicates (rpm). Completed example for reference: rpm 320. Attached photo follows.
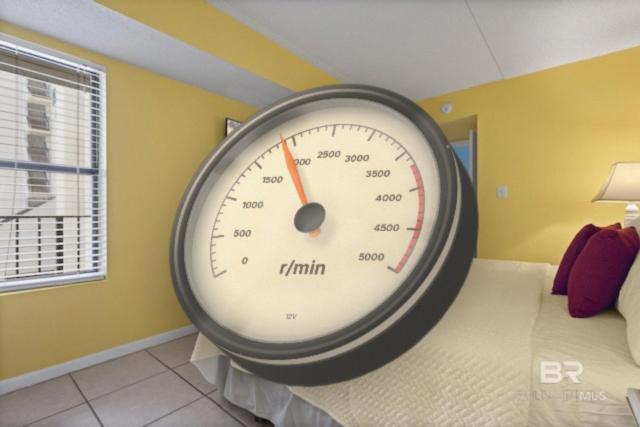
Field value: rpm 1900
